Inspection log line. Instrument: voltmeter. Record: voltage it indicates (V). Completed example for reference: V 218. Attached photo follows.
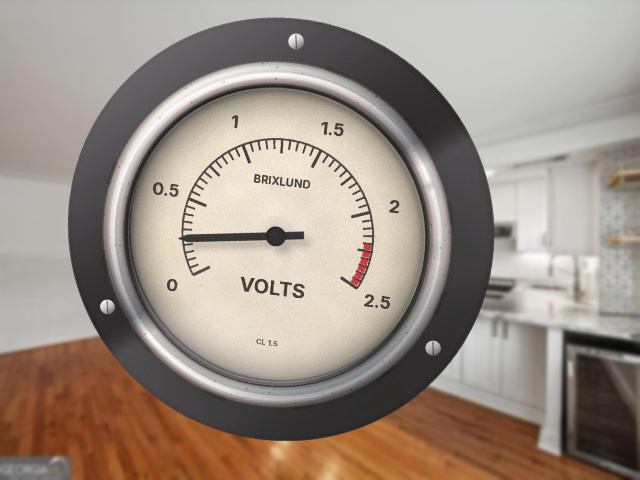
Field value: V 0.25
